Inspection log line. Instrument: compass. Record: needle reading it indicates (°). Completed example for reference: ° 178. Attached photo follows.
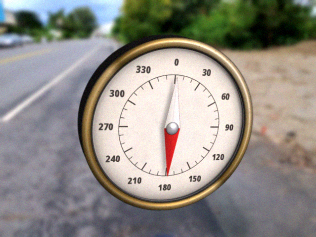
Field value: ° 180
